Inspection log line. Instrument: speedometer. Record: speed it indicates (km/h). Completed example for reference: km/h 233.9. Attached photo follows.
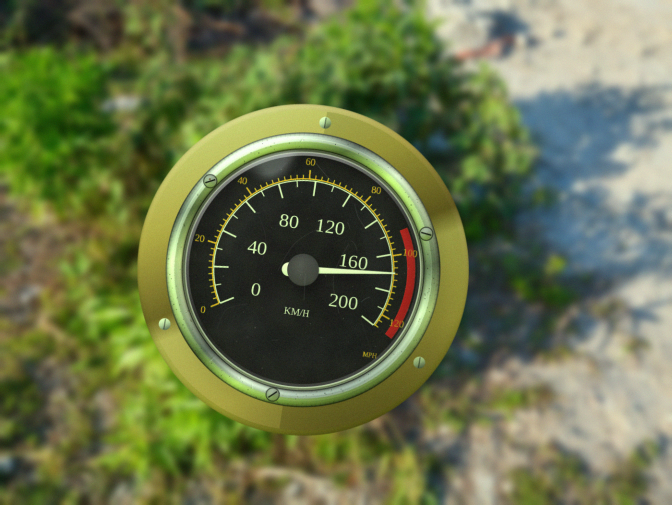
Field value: km/h 170
